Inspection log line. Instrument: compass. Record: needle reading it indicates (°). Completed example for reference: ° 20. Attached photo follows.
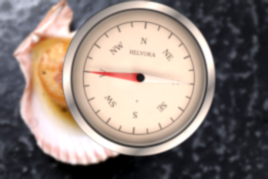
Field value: ° 270
